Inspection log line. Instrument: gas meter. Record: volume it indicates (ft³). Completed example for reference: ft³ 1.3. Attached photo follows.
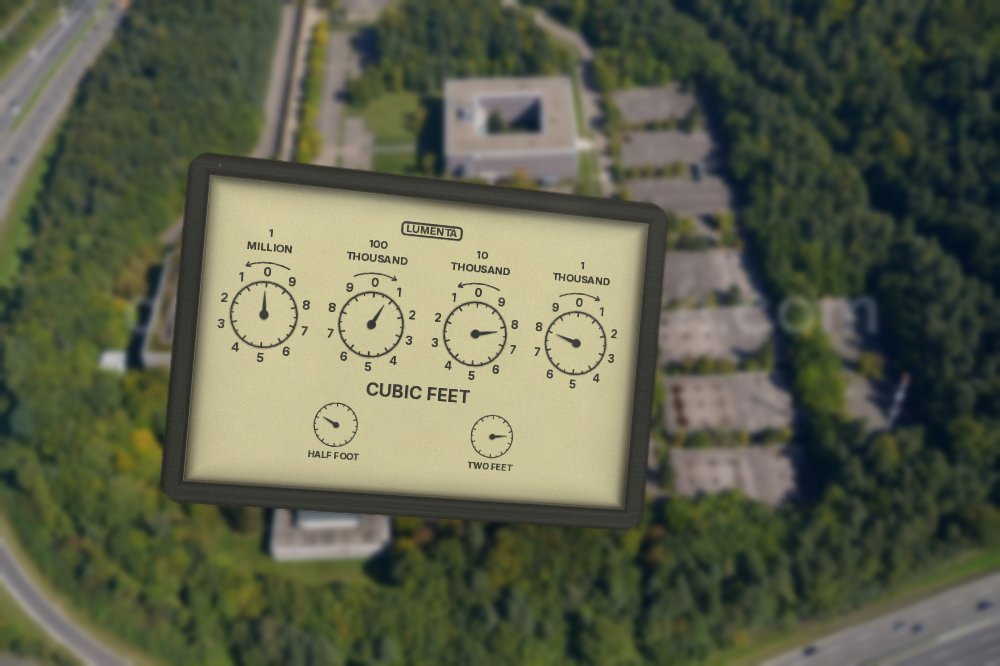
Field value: ft³ 7800
